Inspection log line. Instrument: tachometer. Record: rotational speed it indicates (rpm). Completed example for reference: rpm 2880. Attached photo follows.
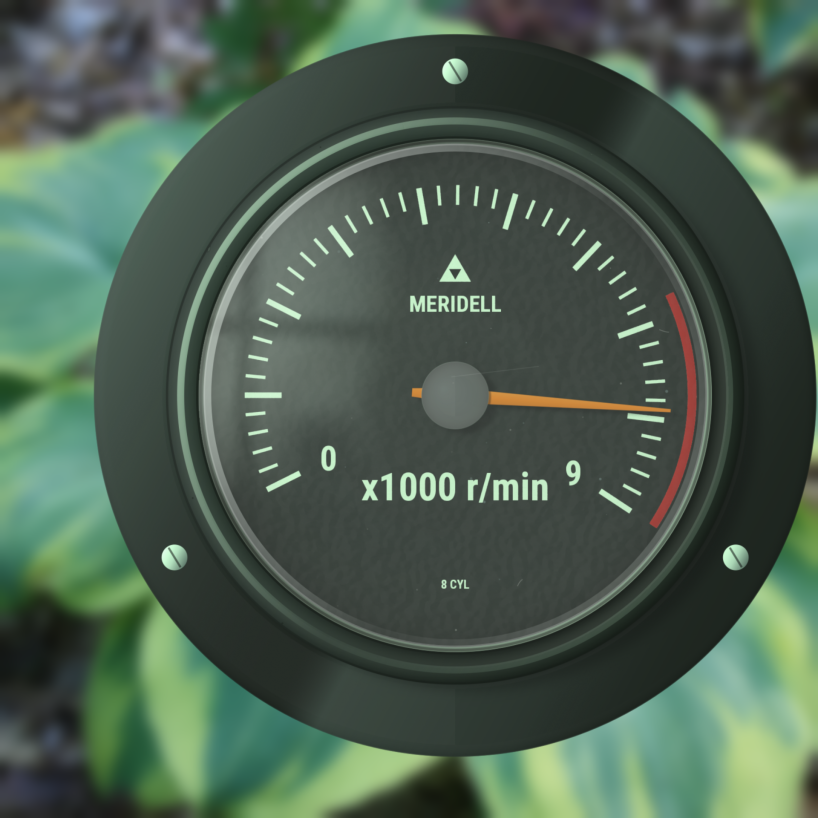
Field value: rpm 7900
